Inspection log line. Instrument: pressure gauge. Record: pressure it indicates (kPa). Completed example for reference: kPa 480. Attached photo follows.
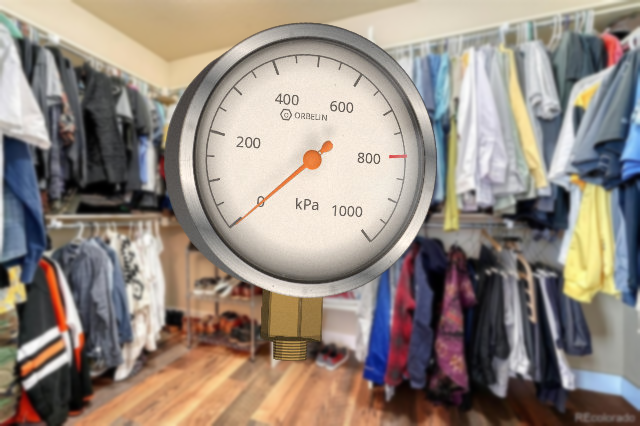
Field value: kPa 0
